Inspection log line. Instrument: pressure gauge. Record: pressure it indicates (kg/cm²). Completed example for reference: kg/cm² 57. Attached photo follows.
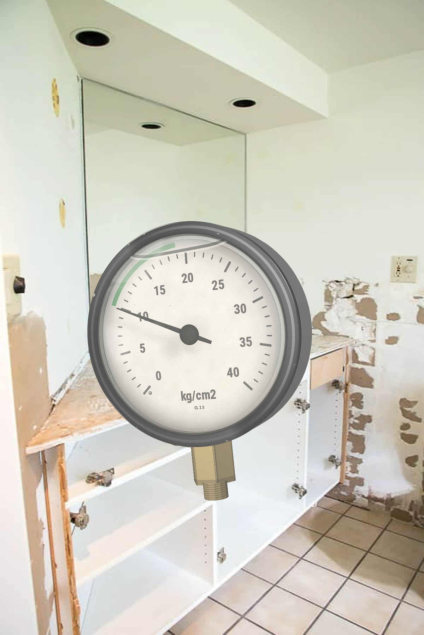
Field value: kg/cm² 10
